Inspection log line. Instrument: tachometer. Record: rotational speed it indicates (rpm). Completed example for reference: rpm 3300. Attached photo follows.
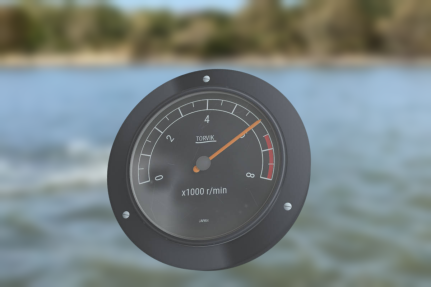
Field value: rpm 6000
